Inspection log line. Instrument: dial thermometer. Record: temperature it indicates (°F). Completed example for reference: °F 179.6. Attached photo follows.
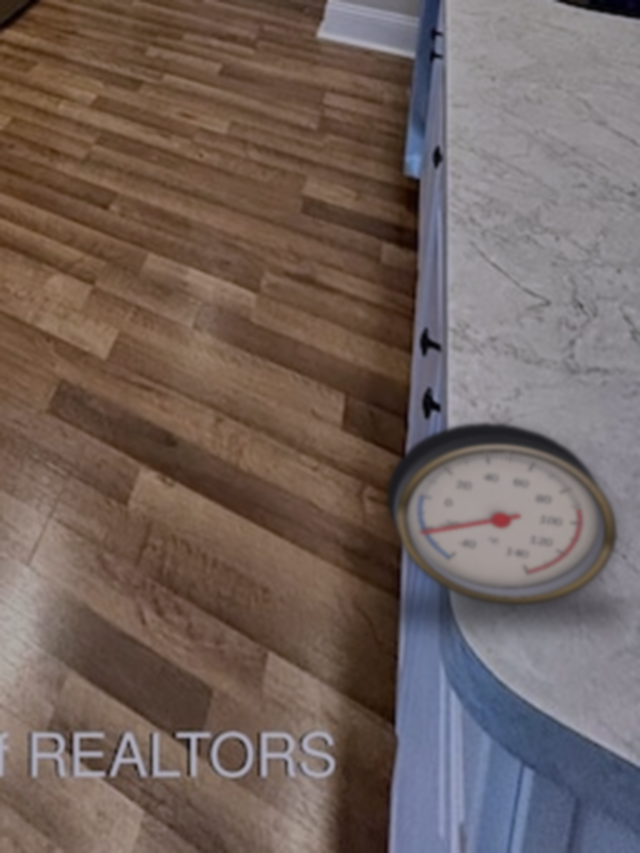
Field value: °F -20
